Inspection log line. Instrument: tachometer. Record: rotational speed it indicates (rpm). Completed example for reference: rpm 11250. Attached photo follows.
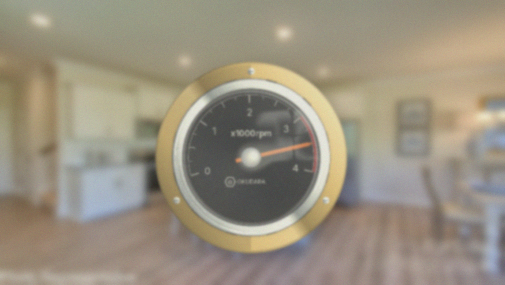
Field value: rpm 3500
